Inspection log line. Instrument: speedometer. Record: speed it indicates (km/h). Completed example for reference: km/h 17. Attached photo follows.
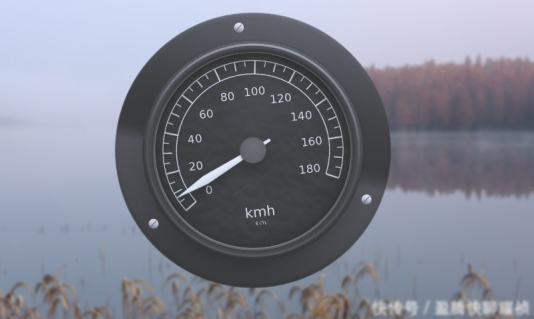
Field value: km/h 7.5
